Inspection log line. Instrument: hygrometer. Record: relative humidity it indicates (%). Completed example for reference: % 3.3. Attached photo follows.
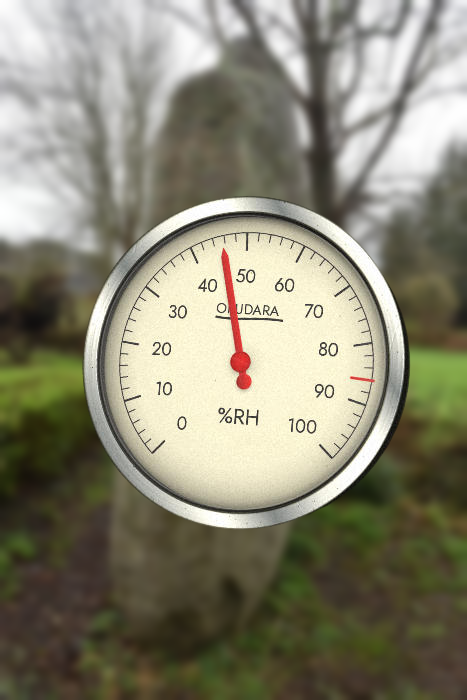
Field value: % 46
